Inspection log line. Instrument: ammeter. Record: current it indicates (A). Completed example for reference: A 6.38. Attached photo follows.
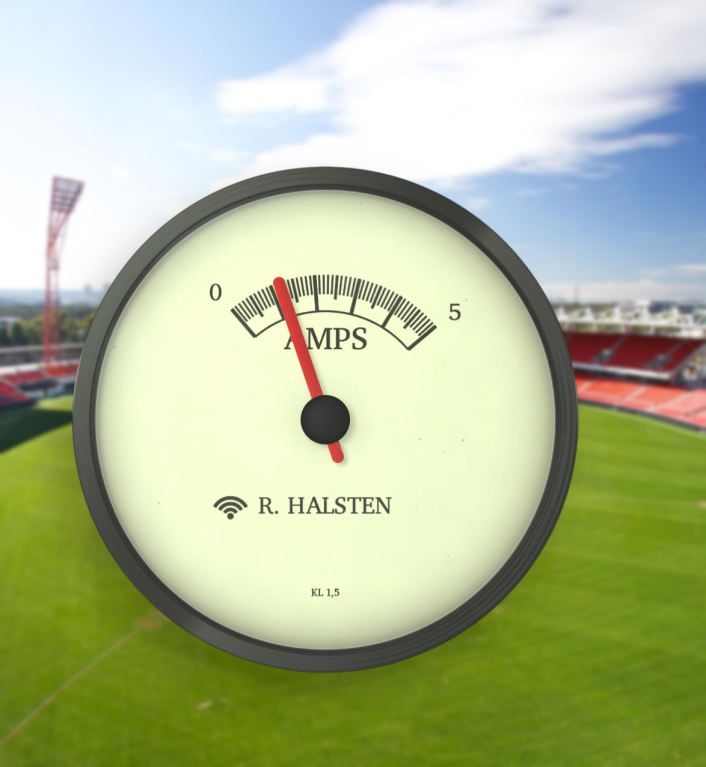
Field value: A 1.2
